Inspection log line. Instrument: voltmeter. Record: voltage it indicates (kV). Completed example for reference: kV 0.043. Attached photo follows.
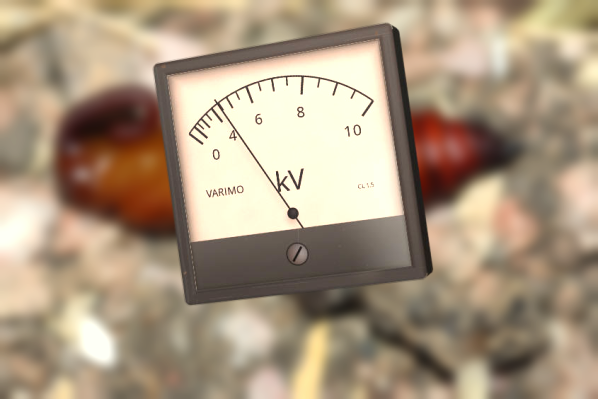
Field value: kV 4.5
